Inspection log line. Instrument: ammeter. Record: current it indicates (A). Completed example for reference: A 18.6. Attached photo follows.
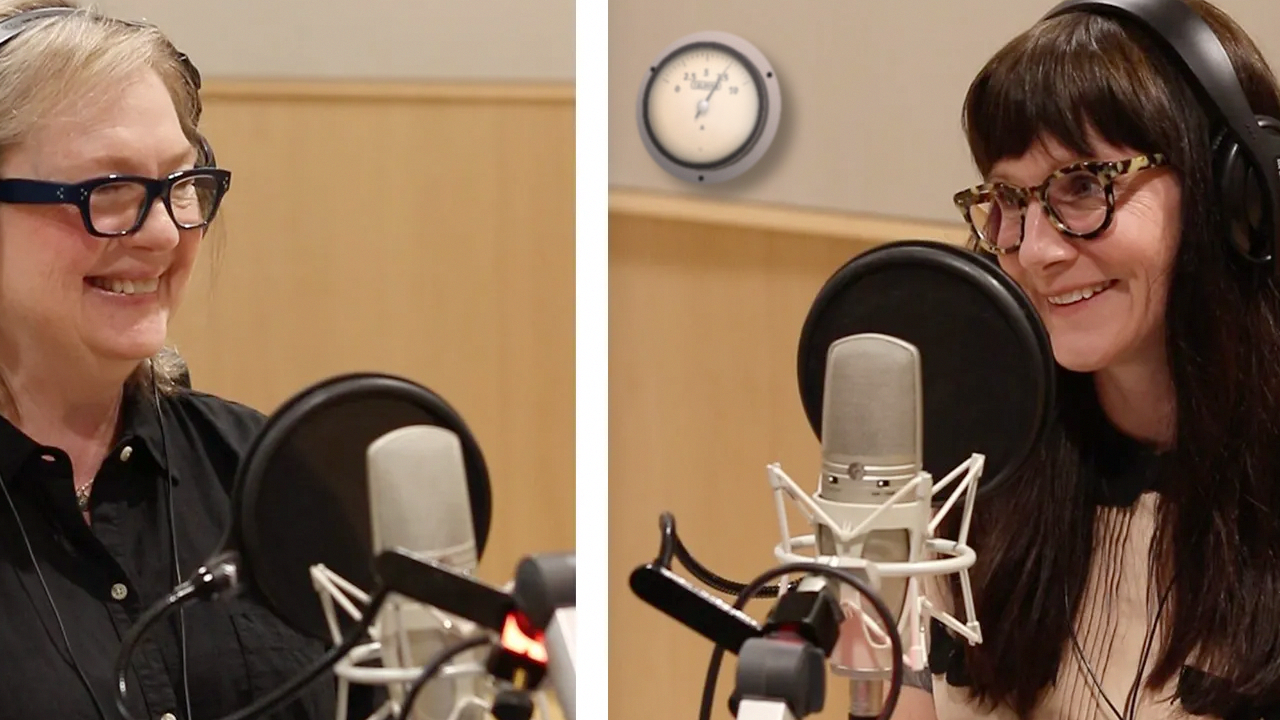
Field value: A 7.5
